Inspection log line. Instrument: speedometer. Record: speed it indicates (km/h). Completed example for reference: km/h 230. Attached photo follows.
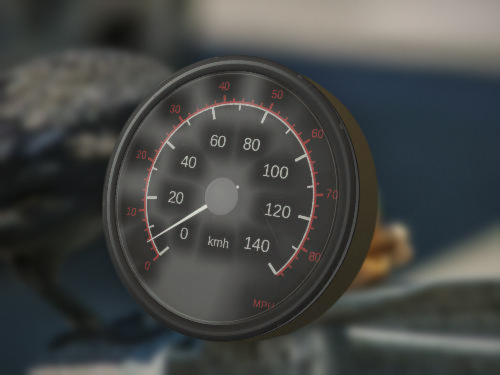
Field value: km/h 5
